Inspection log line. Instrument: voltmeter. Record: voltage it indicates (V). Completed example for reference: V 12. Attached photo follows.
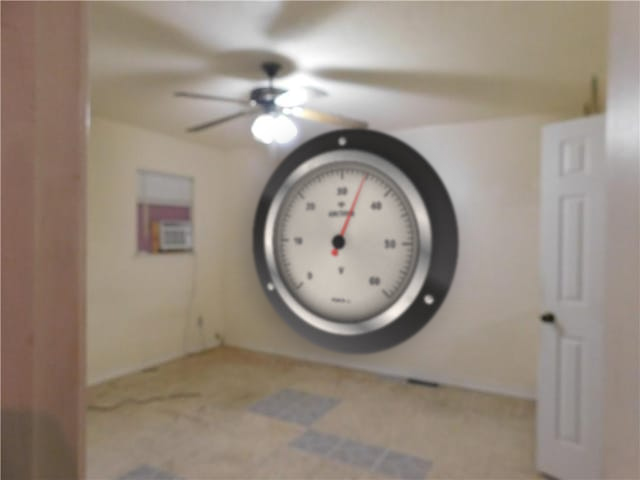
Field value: V 35
